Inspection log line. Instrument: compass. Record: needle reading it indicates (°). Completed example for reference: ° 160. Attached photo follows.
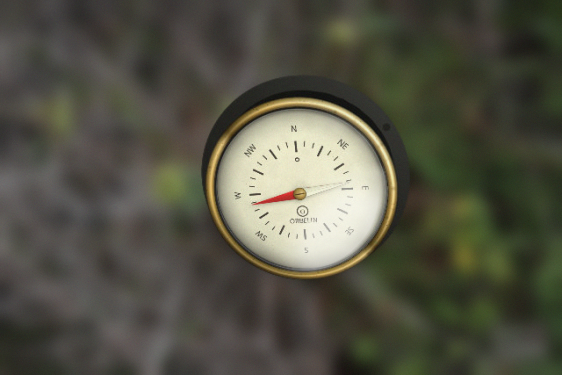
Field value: ° 260
